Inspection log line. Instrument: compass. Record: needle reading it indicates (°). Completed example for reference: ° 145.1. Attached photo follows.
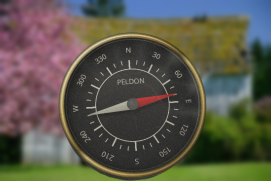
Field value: ° 80
